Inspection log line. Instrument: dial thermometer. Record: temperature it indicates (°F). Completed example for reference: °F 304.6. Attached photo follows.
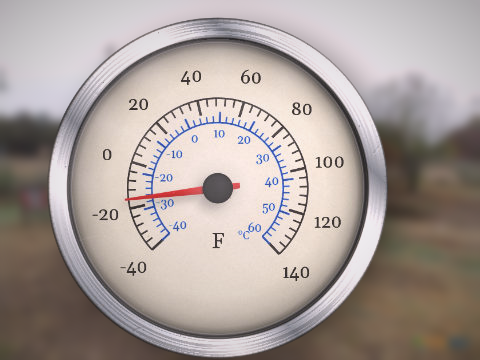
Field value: °F -16
